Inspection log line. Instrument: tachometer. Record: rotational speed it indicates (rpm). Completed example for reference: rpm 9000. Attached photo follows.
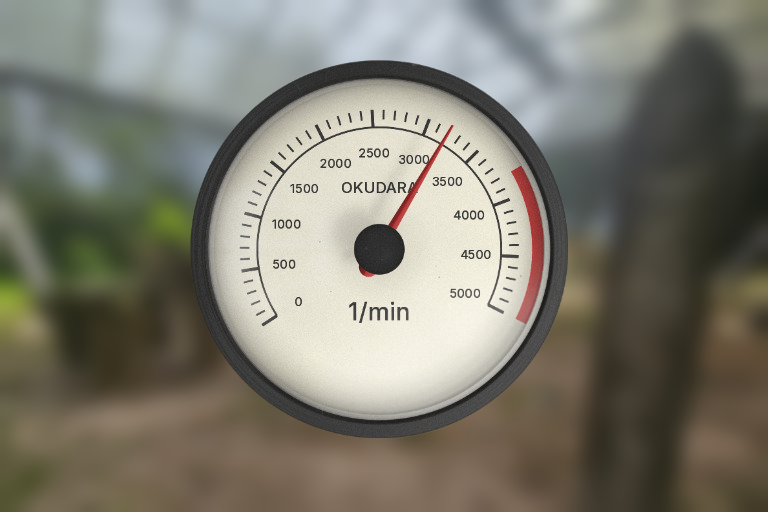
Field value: rpm 3200
